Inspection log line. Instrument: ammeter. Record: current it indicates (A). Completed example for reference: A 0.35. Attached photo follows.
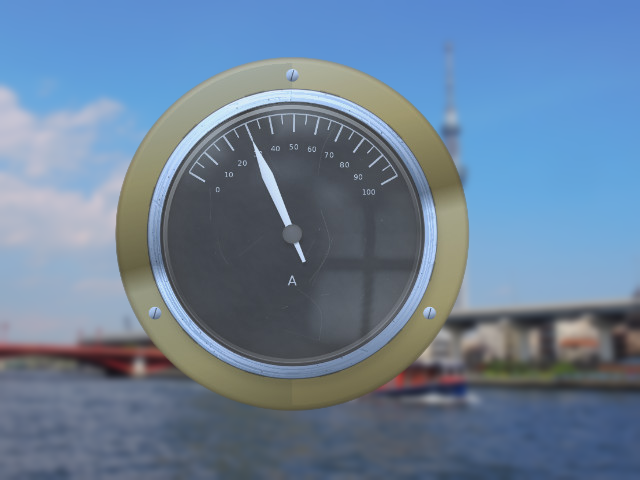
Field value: A 30
